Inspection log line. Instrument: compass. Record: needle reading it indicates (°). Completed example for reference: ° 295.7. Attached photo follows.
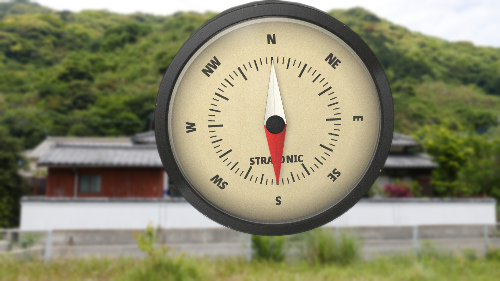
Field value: ° 180
